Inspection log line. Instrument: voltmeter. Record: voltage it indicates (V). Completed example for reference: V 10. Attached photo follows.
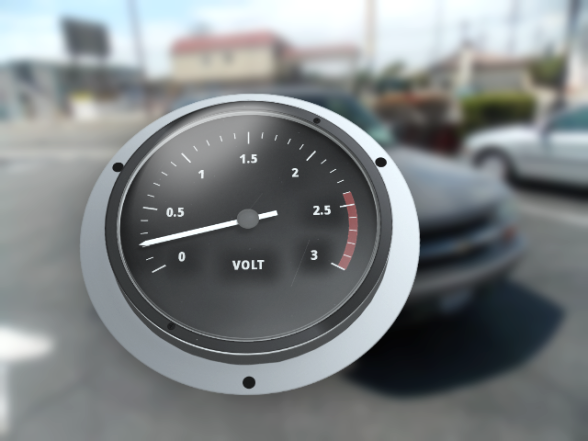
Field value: V 0.2
